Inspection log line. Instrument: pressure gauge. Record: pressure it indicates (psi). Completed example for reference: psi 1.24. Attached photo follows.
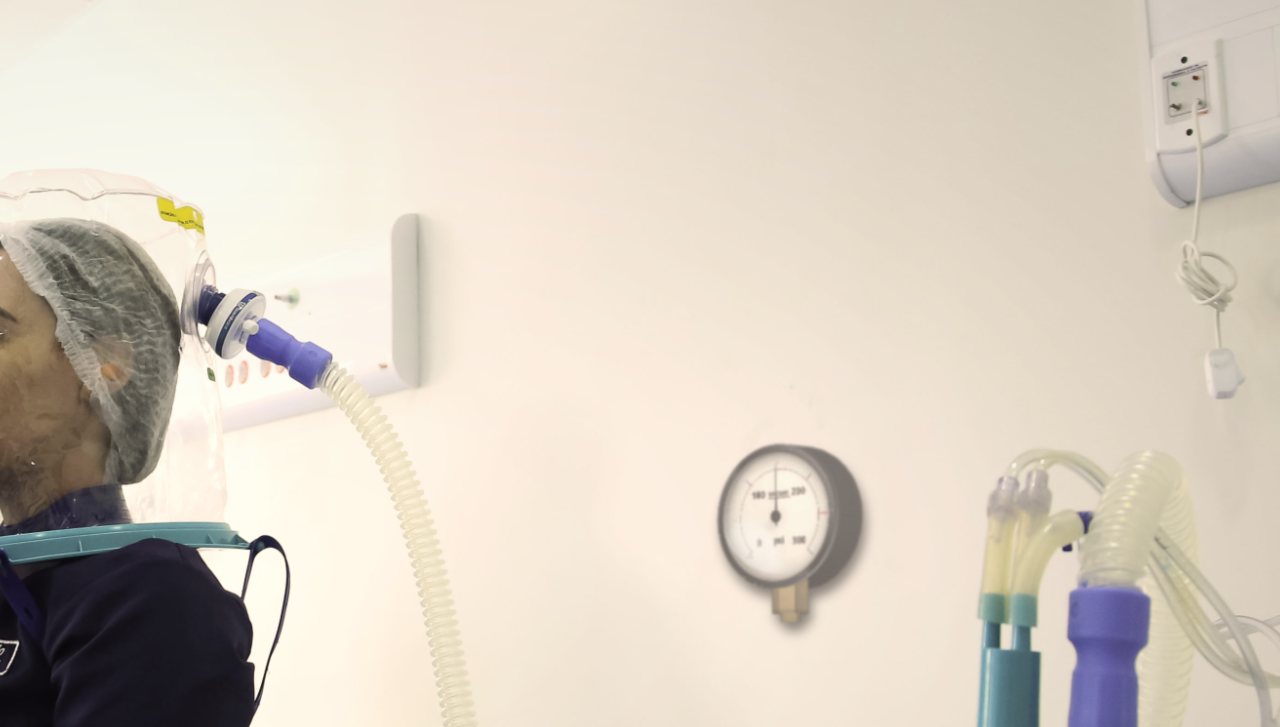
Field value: psi 150
